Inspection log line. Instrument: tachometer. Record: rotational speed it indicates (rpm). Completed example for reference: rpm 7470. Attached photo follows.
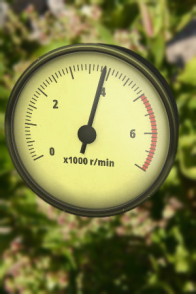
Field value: rpm 3900
